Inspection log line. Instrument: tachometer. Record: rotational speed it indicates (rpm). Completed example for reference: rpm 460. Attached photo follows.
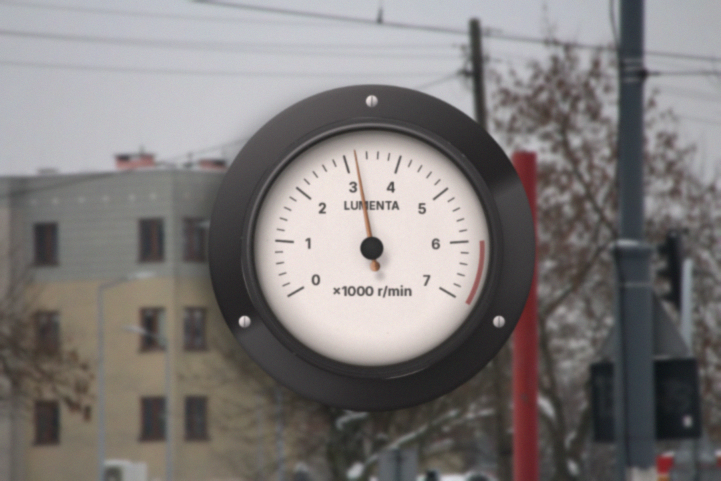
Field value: rpm 3200
